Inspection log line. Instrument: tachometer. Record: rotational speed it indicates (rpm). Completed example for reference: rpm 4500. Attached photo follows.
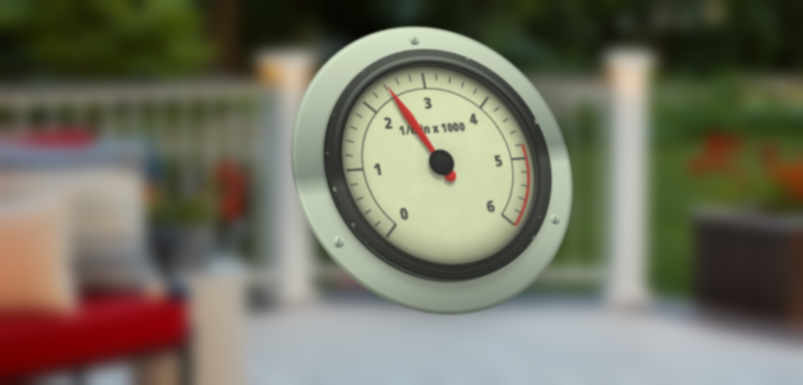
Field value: rpm 2400
